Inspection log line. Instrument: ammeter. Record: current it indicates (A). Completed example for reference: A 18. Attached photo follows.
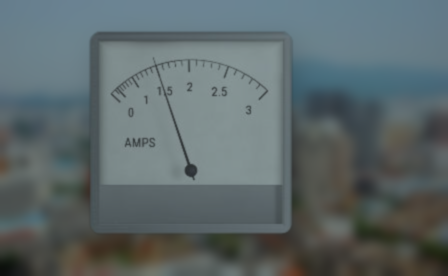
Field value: A 1.5
